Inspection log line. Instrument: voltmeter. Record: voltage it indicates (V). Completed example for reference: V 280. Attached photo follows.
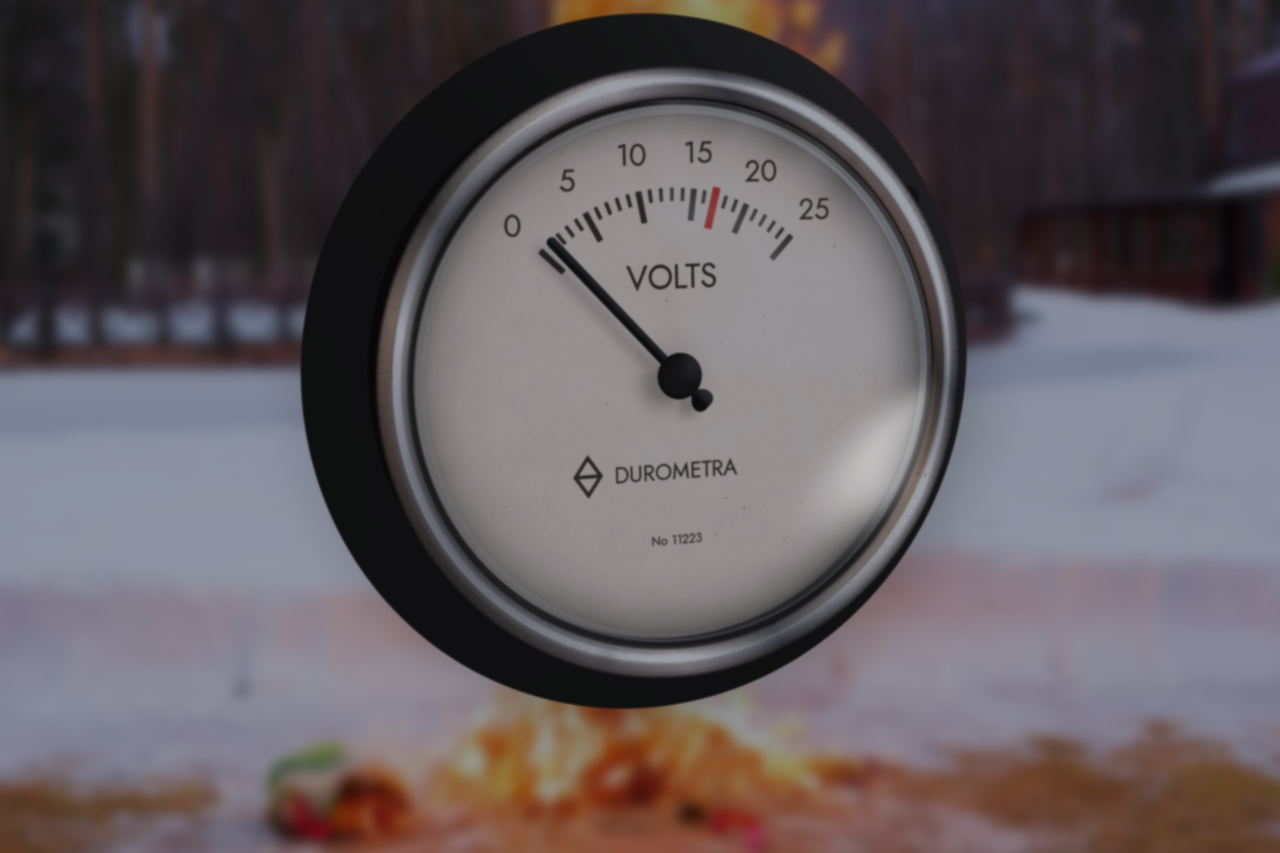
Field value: V 1
